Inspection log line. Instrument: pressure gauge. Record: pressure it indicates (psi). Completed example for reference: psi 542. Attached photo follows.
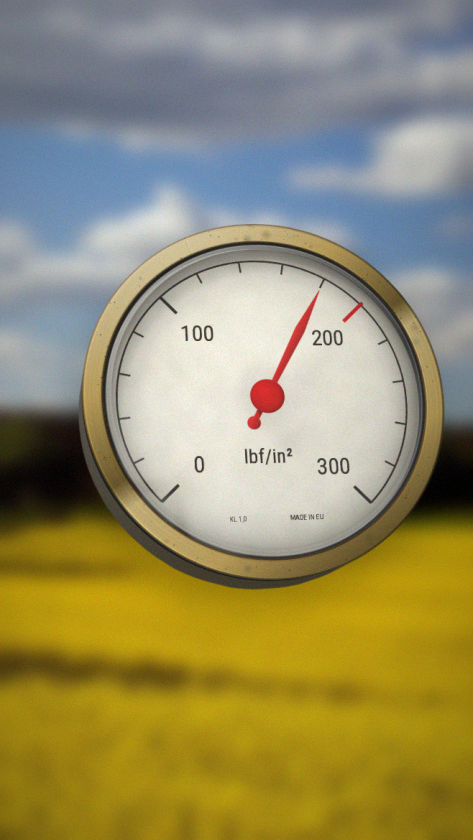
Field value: psi 180
